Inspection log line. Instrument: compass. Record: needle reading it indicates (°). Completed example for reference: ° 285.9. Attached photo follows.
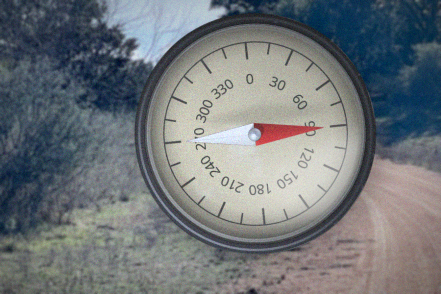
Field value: ° 90
